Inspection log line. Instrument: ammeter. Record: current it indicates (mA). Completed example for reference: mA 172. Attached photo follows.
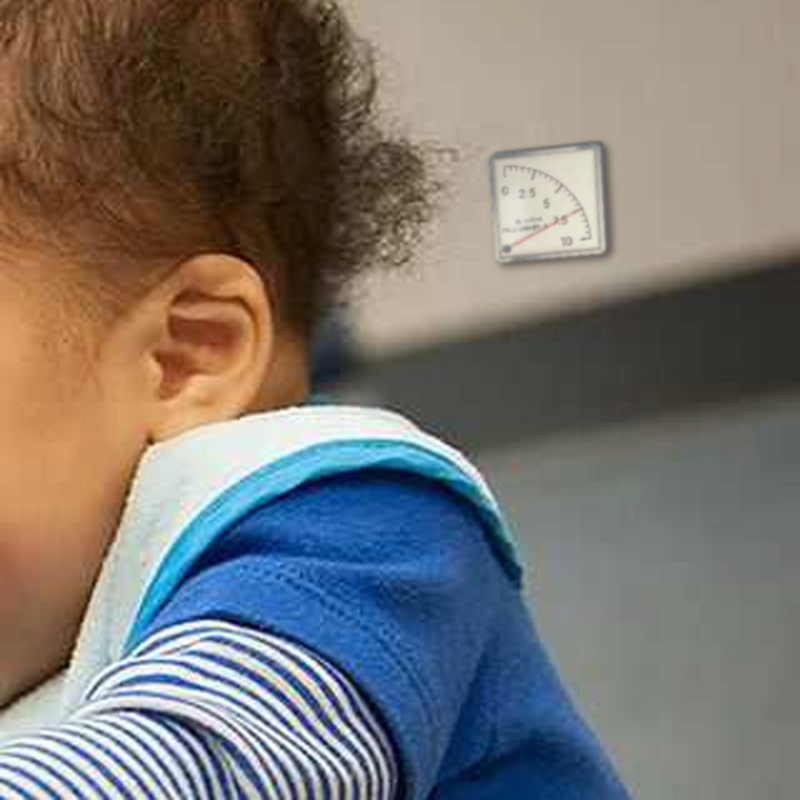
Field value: mA 7.5
